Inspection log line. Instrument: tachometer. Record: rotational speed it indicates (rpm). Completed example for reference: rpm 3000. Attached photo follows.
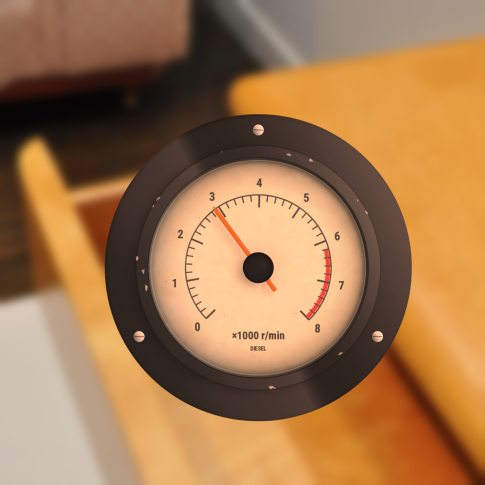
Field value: rpm 2900
